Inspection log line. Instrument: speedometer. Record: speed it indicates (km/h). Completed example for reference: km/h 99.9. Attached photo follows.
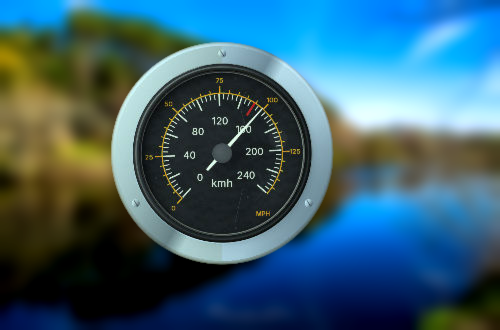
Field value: km/h 160
